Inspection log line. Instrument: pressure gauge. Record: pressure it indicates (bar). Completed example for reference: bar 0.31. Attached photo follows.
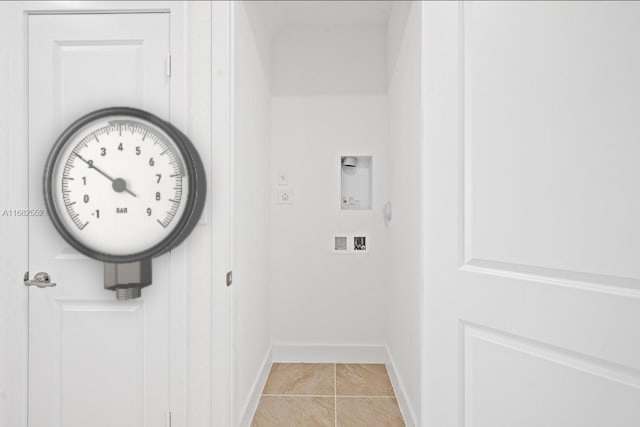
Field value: bar 2
